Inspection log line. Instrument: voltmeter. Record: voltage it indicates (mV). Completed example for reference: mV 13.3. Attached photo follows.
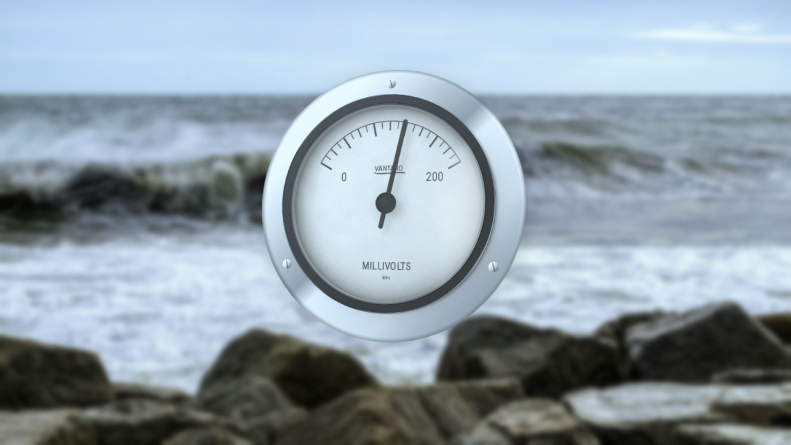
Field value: mV 120
